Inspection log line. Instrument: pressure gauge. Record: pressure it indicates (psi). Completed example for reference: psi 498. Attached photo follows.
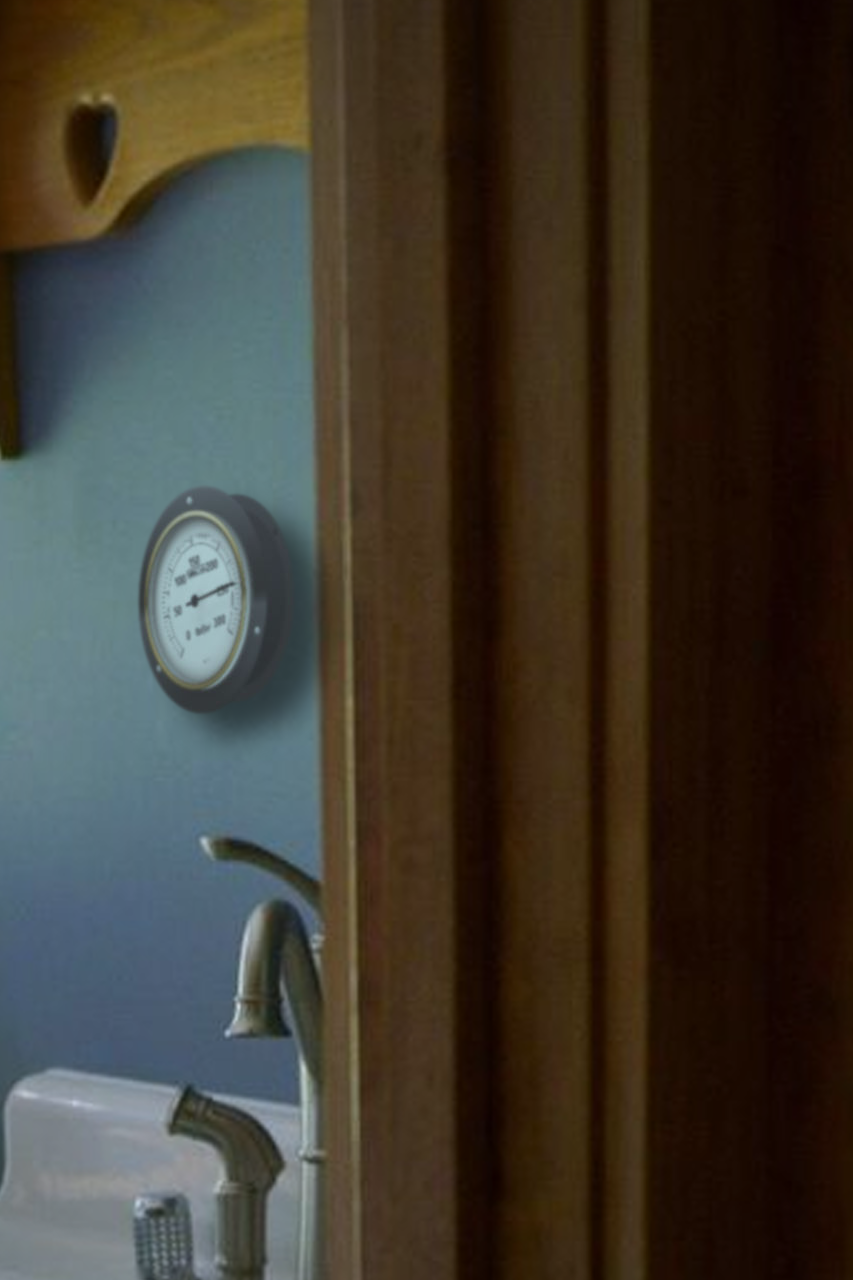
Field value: psi 250
